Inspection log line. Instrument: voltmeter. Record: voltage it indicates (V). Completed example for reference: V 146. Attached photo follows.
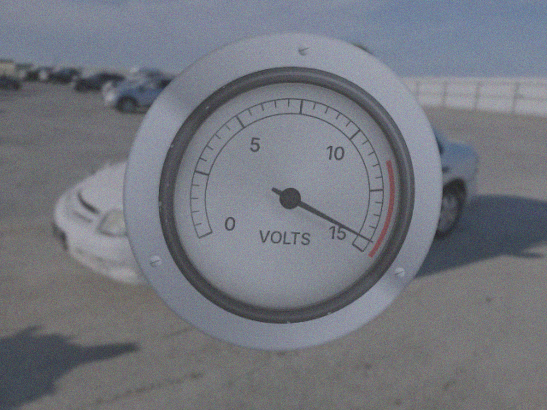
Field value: V 14.5
